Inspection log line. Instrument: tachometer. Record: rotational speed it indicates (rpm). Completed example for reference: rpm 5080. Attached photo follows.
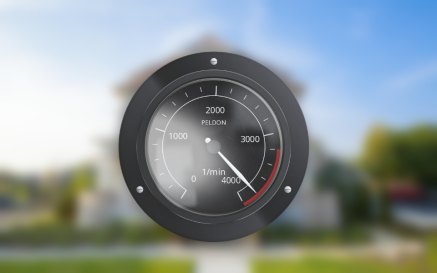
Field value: rpm 3800
